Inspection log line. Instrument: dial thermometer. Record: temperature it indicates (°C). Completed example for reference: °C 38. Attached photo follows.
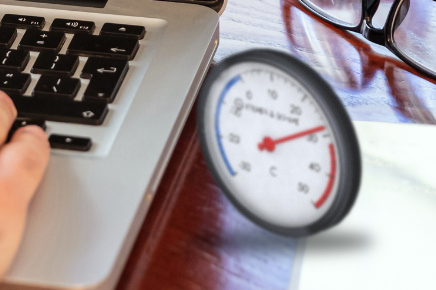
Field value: °C 28
